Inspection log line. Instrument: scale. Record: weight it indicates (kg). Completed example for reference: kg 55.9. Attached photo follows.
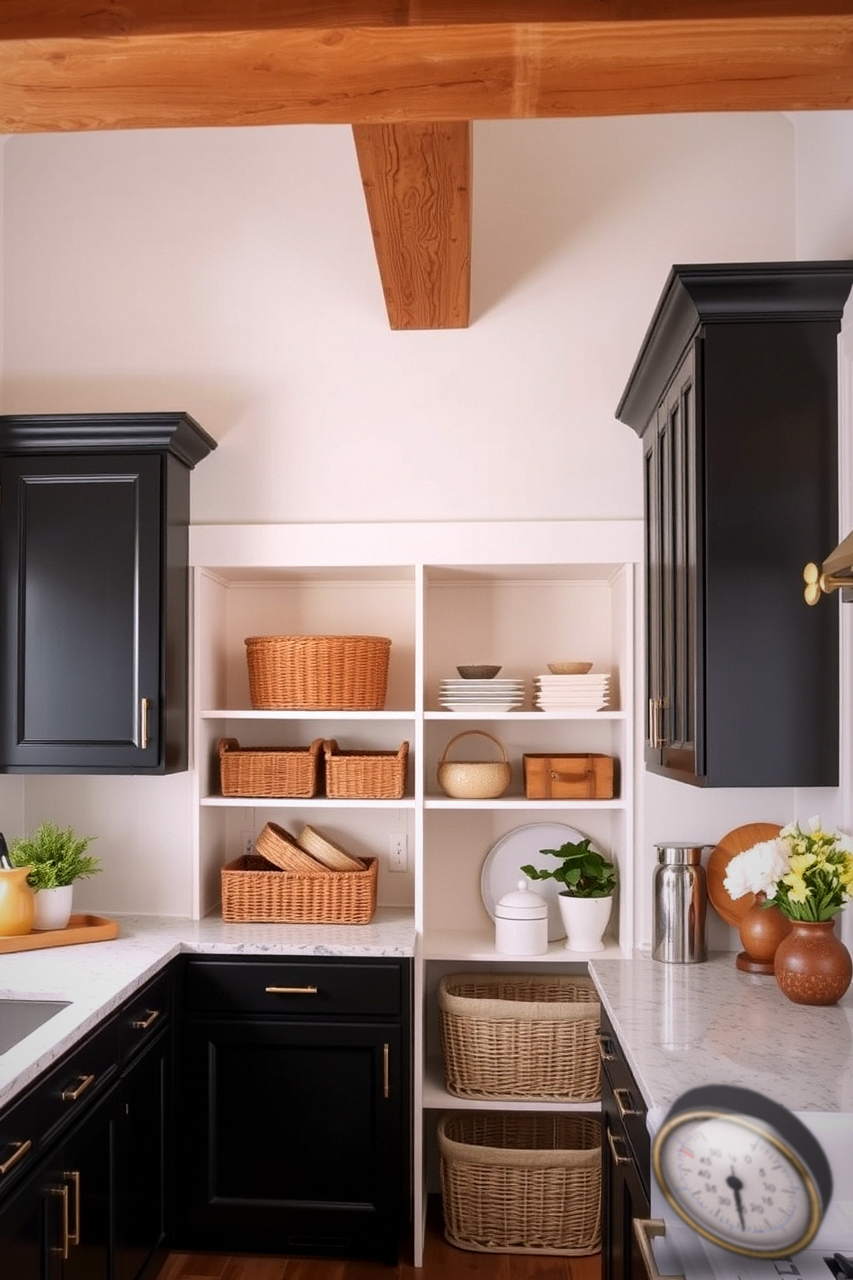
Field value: kg 25
